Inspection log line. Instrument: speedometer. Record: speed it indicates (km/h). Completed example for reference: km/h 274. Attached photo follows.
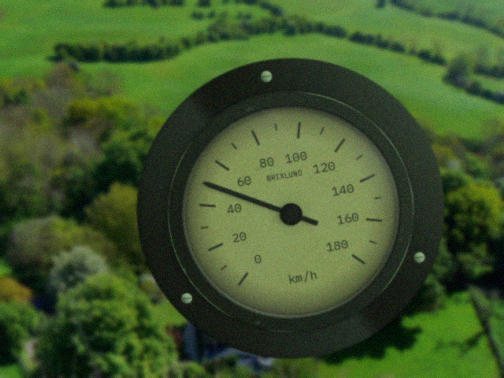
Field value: km/h 50
